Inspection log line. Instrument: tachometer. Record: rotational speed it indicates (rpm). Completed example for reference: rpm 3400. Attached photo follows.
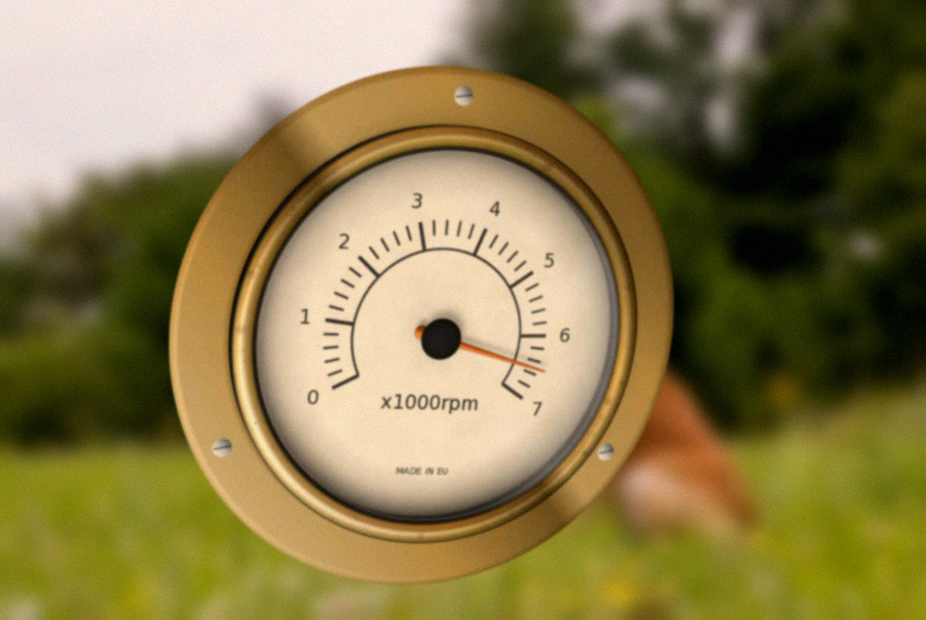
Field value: rpm 6500
